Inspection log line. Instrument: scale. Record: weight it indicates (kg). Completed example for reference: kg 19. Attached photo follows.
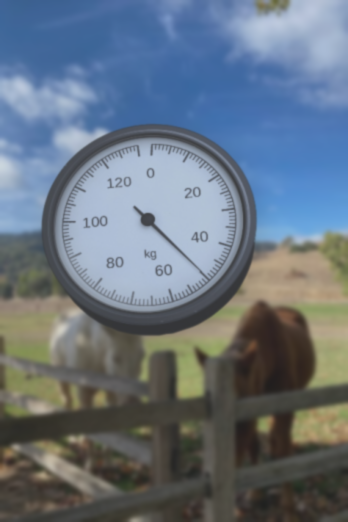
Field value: kg 50
